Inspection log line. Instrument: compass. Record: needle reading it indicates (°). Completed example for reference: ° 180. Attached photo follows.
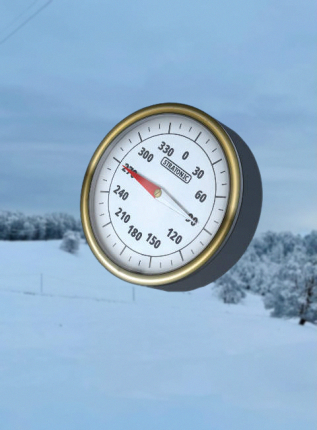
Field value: ° 270
